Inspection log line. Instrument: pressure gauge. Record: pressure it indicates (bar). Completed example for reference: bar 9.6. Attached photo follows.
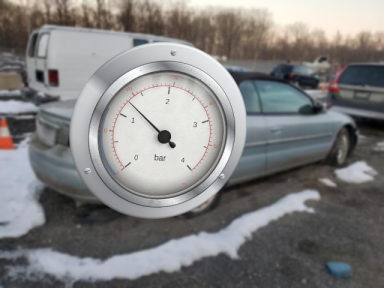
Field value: bar 1.25
